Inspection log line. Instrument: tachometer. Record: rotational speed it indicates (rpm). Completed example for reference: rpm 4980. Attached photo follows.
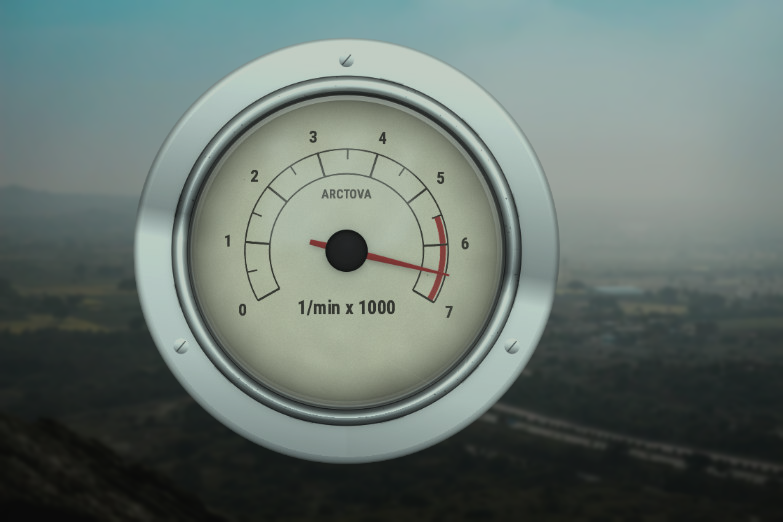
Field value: rpm 6500
